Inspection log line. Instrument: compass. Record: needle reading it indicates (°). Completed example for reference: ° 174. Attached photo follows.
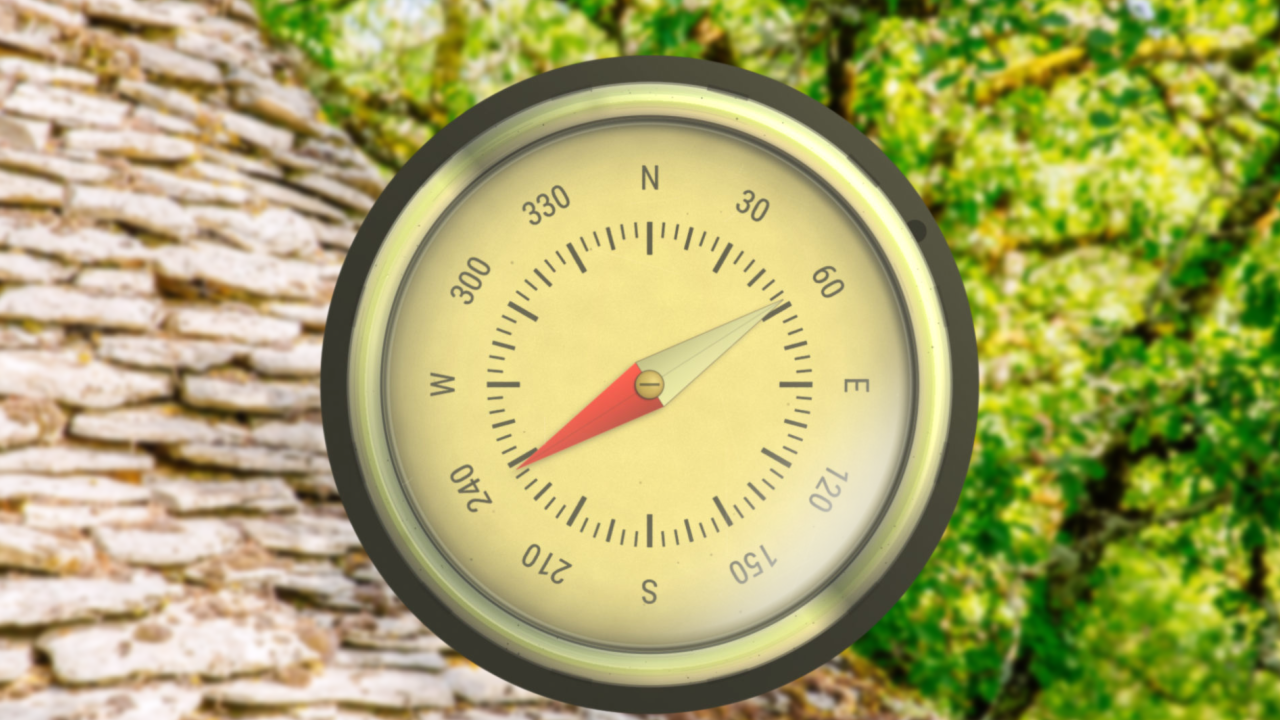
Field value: ° 237.5
